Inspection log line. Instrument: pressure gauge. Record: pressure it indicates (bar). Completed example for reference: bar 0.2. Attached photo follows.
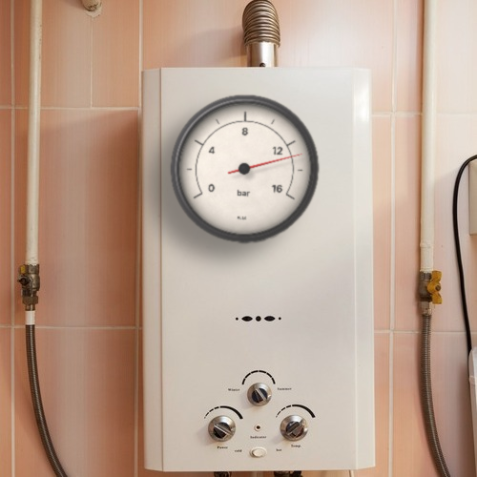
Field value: bar 13
